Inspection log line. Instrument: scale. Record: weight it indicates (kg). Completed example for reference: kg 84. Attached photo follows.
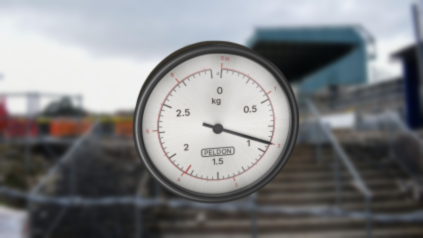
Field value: kg 0.9
